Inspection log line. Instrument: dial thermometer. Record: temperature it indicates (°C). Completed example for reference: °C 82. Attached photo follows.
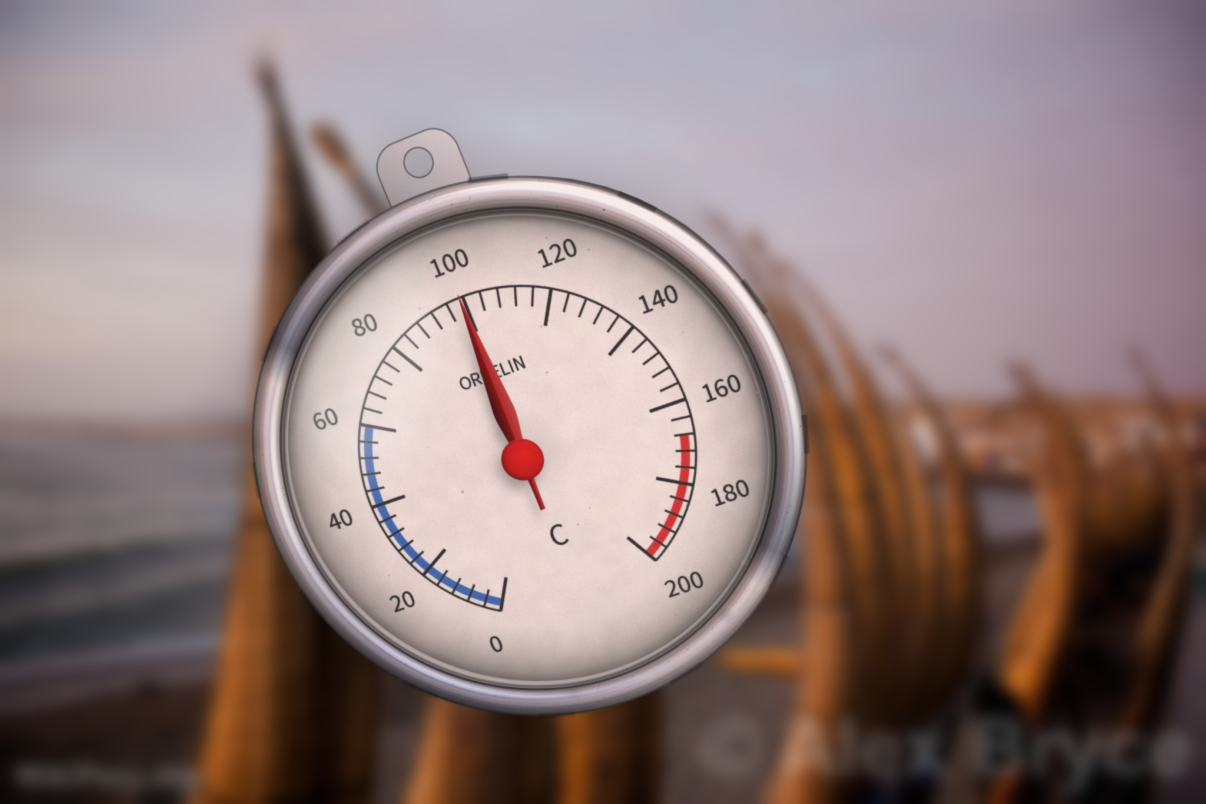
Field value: °C 100
